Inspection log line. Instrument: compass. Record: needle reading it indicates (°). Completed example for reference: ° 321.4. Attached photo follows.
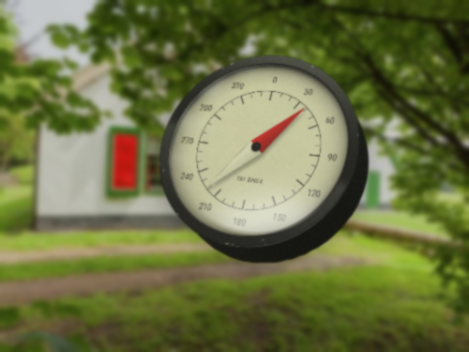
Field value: ° 40
